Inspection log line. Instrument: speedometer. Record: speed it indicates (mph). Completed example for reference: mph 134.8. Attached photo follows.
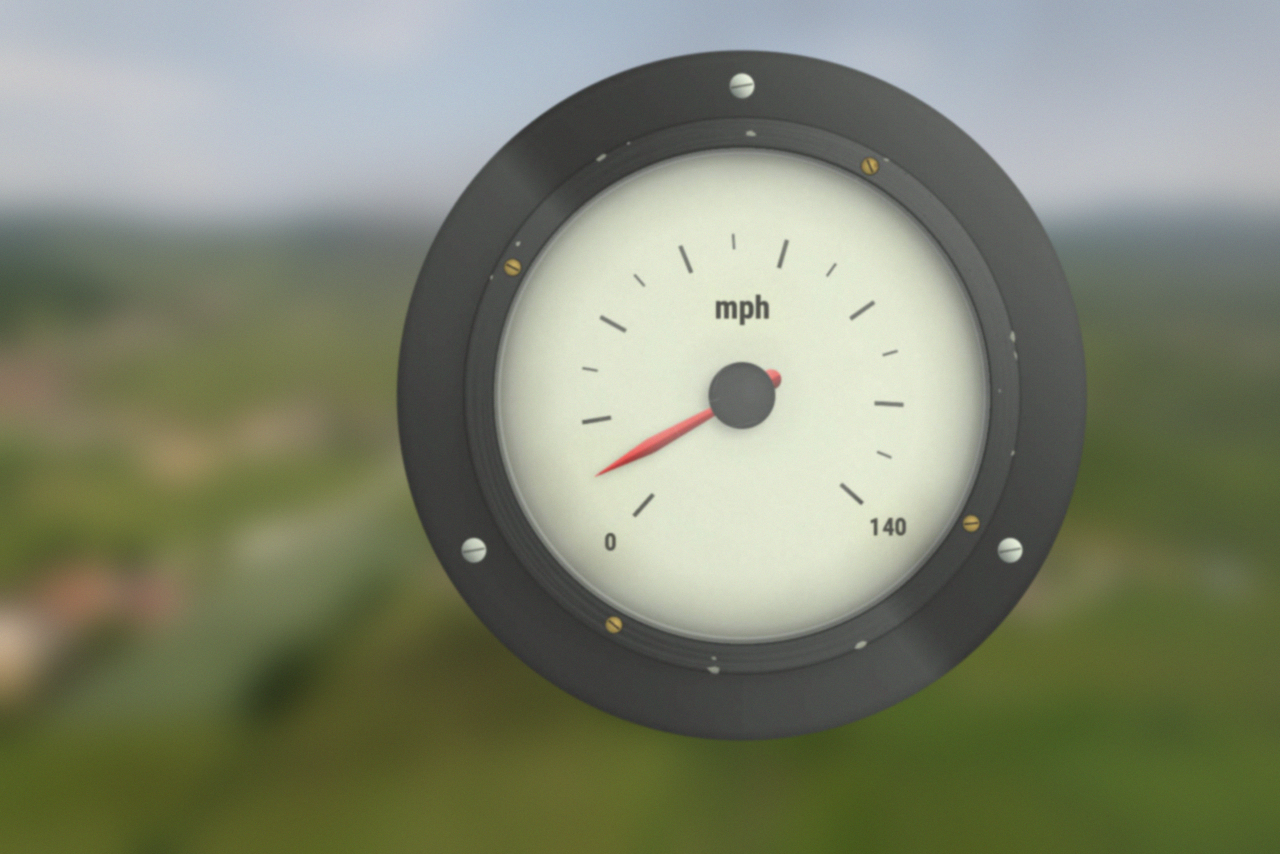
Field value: mph 10
